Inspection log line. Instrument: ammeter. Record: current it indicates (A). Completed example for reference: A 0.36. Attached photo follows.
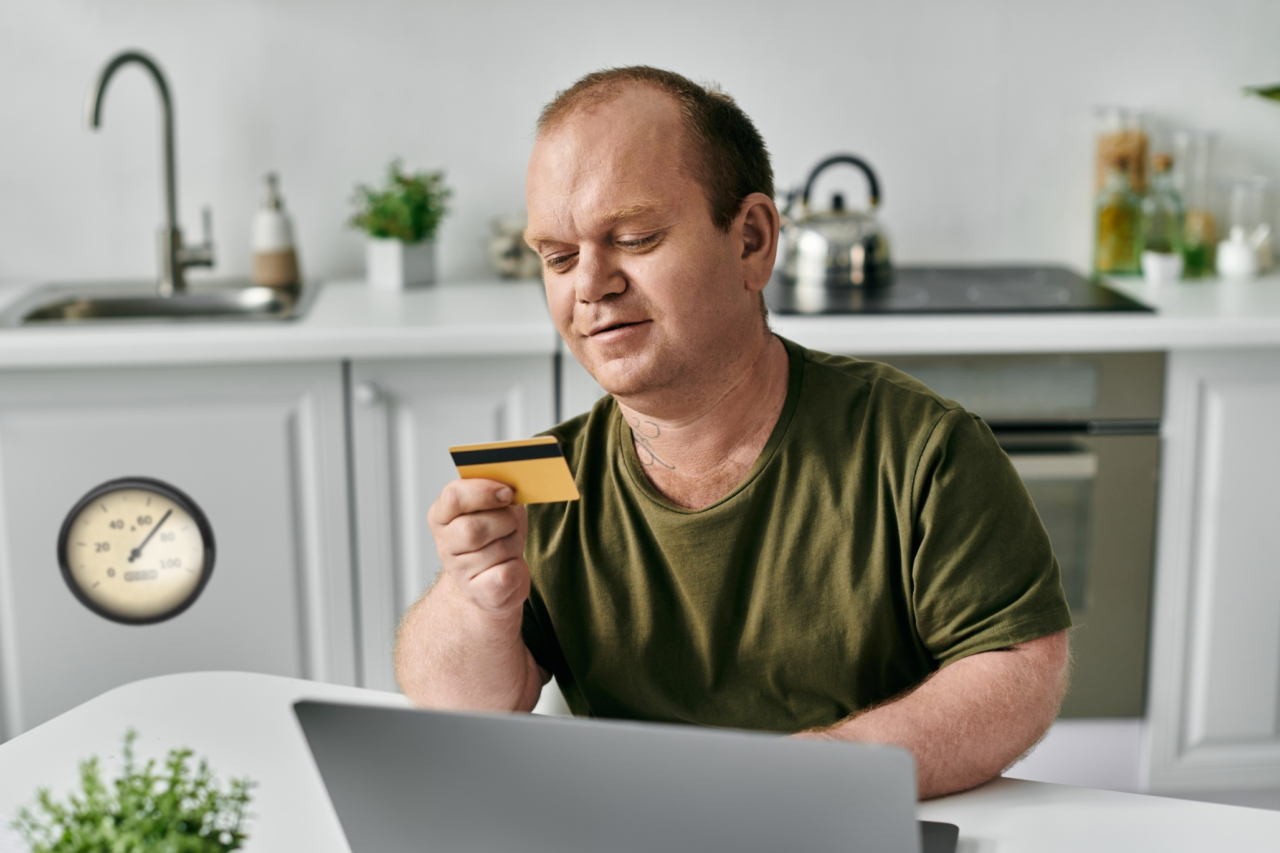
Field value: A 70
